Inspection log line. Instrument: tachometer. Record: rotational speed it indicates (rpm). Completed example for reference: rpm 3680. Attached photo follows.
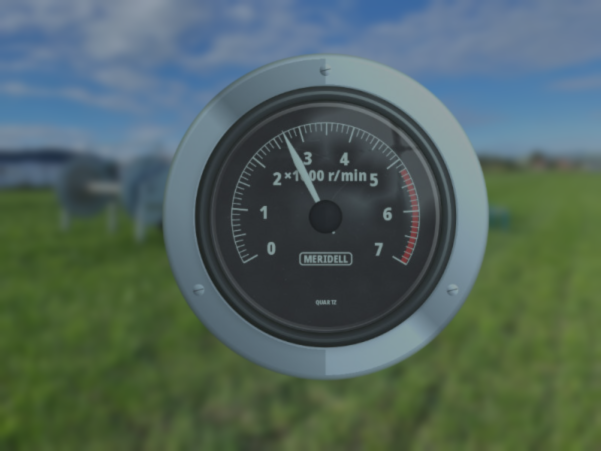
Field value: rpm 2700
